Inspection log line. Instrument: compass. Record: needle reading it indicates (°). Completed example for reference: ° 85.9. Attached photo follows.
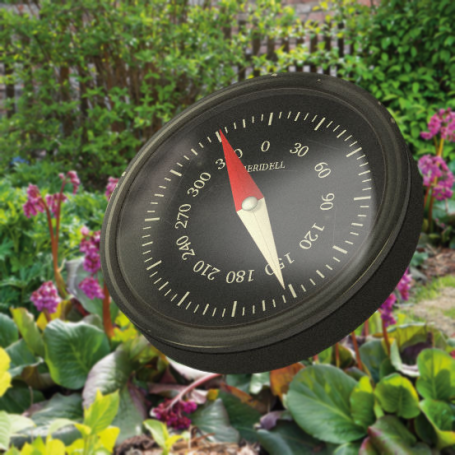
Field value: ° 332.5
